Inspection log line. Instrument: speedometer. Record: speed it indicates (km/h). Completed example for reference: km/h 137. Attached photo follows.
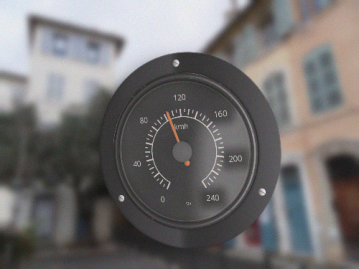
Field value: km/h 105
